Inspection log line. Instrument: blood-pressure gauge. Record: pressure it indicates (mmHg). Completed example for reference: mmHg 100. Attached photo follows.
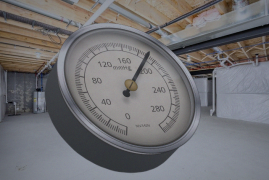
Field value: mmHg 190
